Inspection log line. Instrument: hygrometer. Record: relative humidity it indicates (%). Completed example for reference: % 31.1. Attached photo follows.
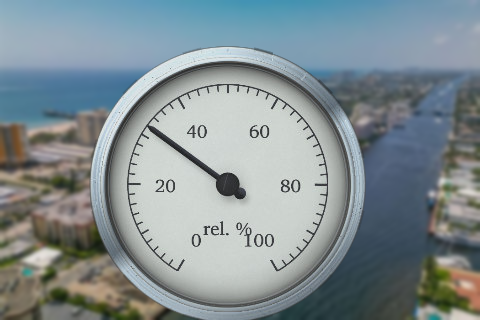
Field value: % 32
